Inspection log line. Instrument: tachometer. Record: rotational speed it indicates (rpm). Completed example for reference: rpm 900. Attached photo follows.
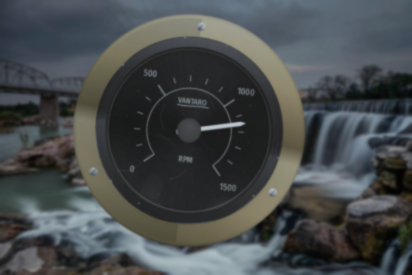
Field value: rpm 1150
